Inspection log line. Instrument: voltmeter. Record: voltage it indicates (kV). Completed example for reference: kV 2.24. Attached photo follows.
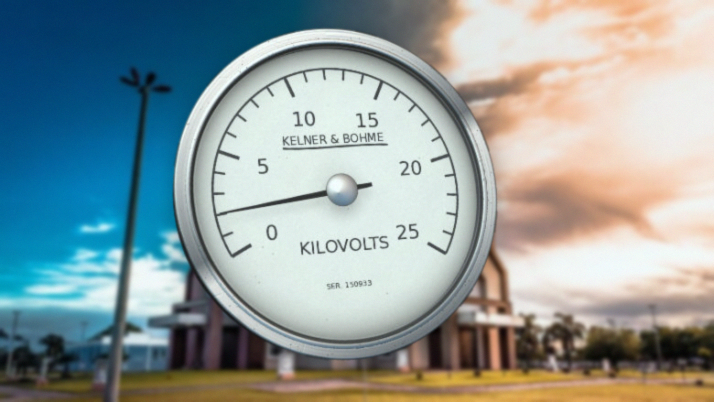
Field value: kV 2
